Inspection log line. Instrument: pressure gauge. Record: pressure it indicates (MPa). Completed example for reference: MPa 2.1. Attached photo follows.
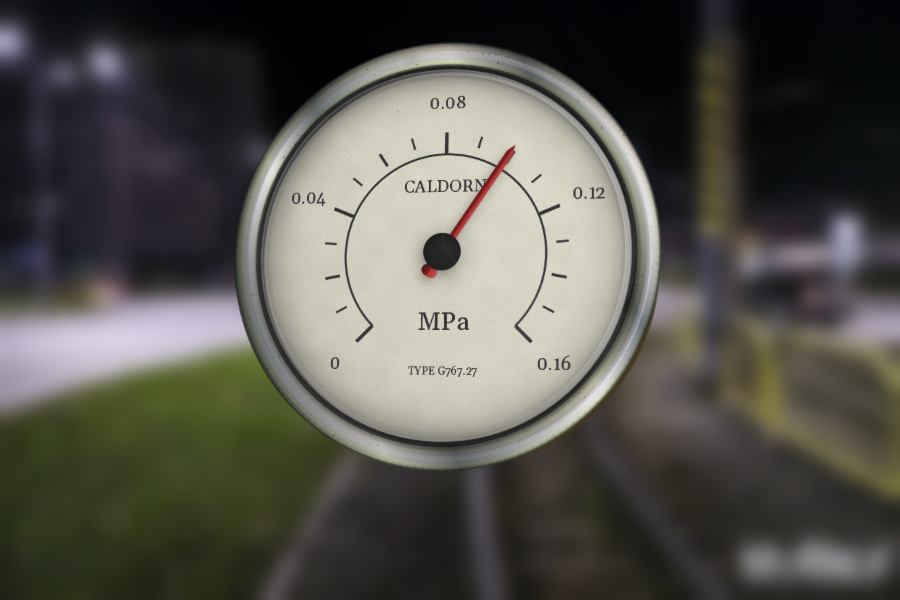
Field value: MPa 0.1
